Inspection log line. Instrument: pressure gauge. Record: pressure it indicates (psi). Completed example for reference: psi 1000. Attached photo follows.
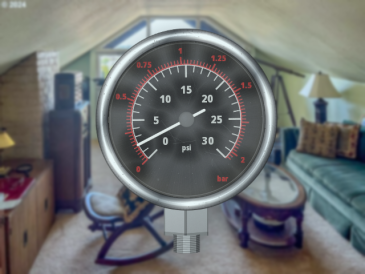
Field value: psi 2
